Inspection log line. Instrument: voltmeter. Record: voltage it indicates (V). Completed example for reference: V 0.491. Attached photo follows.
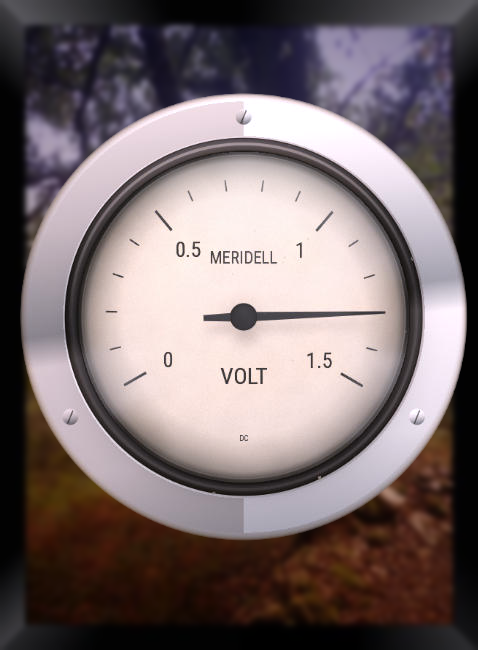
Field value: V 1.3
